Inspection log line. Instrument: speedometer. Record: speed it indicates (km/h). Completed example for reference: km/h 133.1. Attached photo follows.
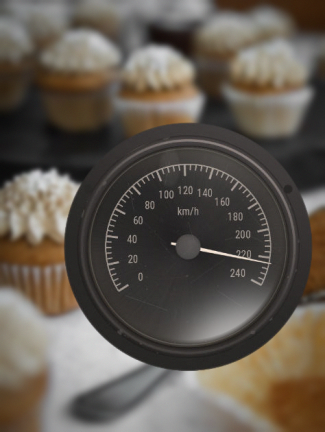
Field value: km/h 224
